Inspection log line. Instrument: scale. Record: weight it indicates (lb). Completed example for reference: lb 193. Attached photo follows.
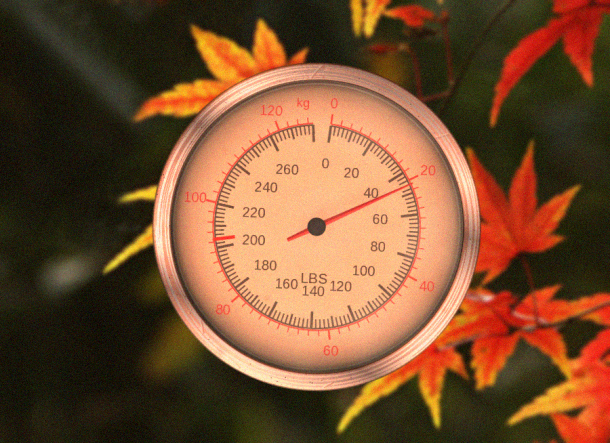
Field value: lb 46
